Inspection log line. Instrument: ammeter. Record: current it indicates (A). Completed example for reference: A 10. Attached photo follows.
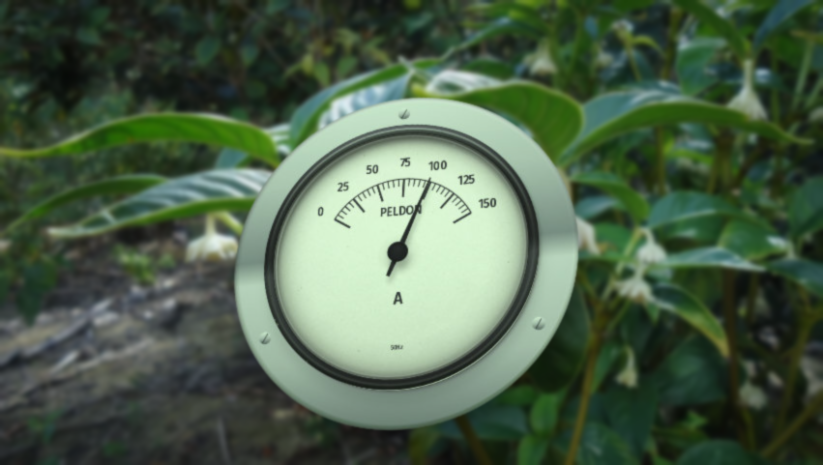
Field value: A 100
